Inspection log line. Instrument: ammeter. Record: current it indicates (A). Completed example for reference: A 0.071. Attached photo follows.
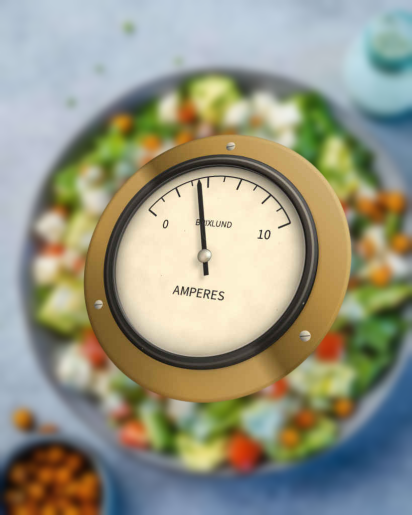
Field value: A 3.5
